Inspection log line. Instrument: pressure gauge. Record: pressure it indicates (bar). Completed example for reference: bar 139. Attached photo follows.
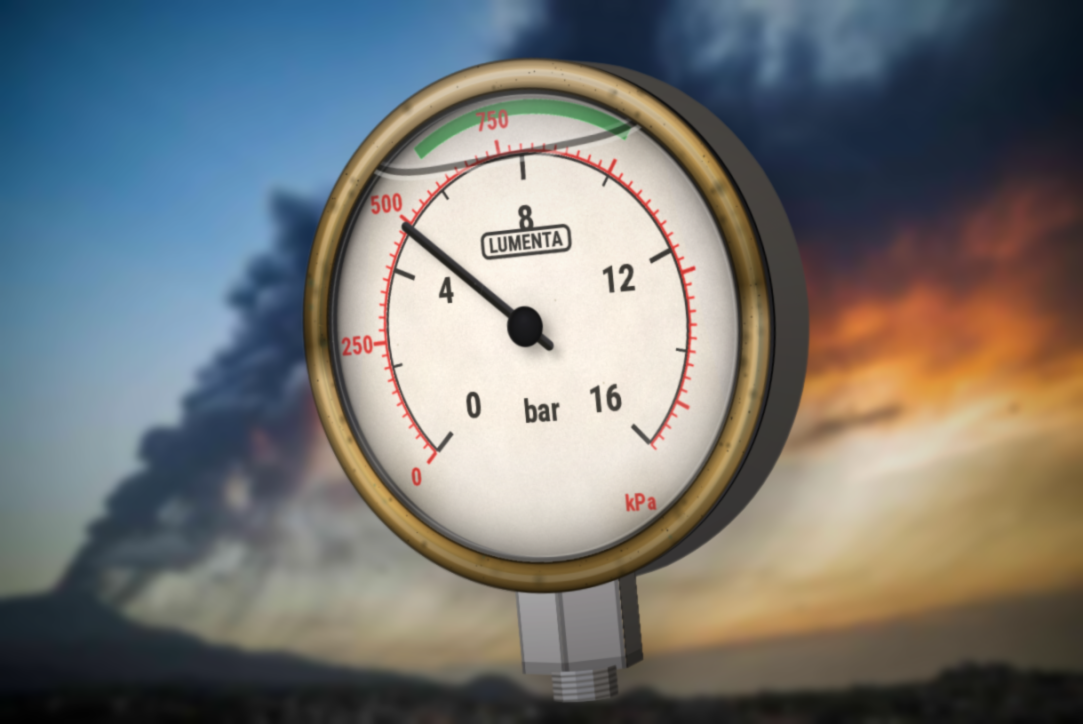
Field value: bar 5
